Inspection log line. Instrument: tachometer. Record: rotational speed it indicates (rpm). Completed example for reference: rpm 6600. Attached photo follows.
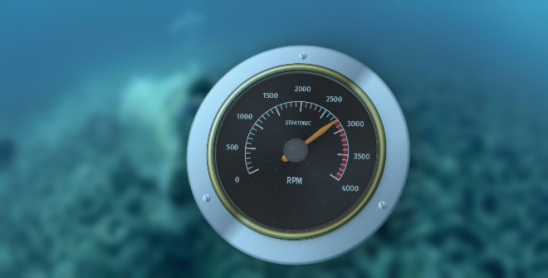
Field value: rpm 2800
